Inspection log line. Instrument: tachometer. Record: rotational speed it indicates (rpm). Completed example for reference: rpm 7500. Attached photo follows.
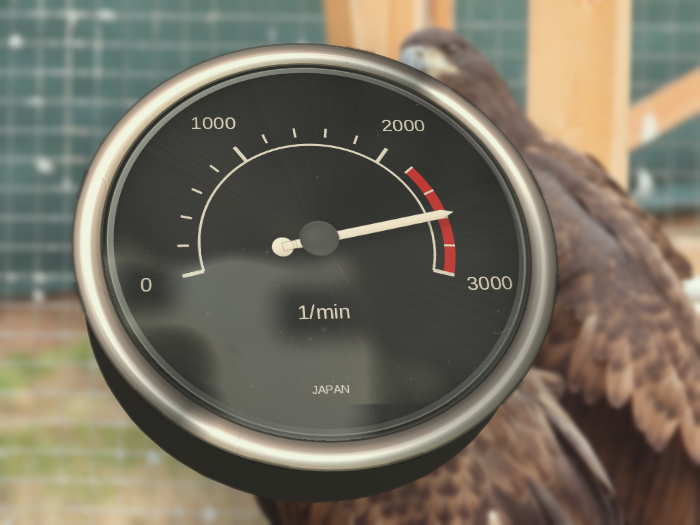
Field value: rpm 2600
